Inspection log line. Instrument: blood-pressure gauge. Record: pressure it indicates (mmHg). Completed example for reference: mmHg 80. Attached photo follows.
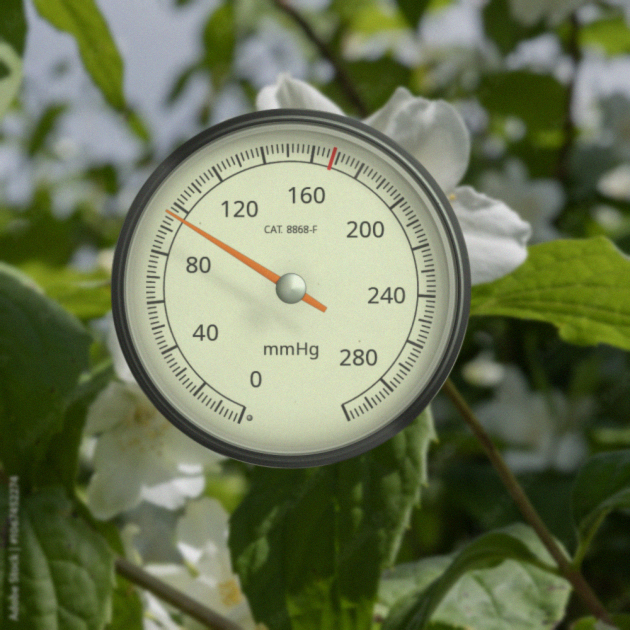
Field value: mmHg 96
